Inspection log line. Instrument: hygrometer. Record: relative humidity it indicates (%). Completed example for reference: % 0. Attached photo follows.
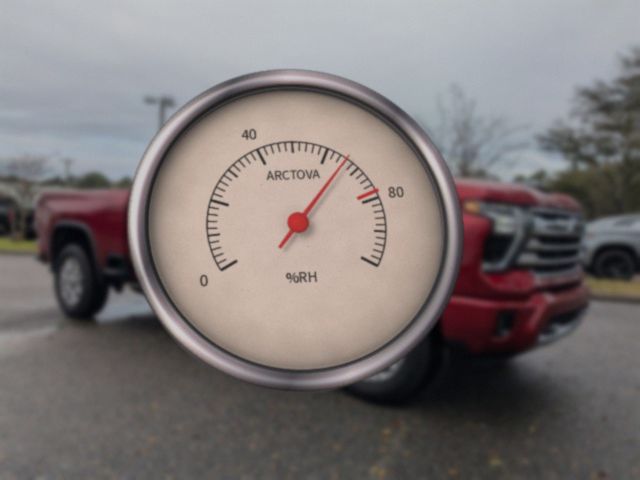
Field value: % 66
